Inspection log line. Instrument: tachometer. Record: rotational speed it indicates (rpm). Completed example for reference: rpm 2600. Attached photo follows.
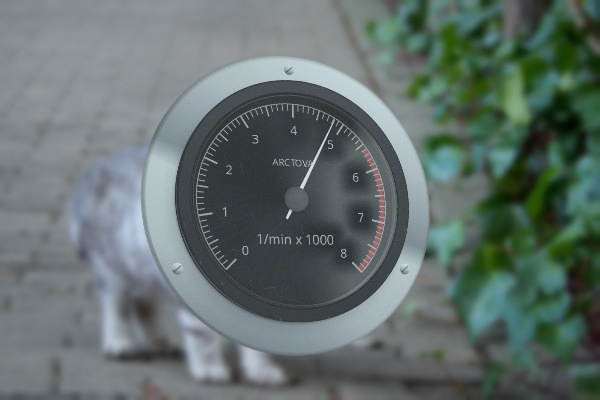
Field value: rpm 4800
